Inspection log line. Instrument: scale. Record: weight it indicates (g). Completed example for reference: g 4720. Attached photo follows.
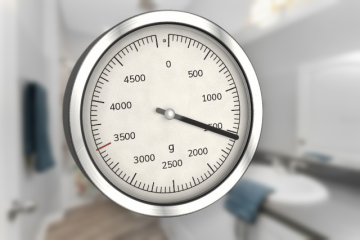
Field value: g 1550
